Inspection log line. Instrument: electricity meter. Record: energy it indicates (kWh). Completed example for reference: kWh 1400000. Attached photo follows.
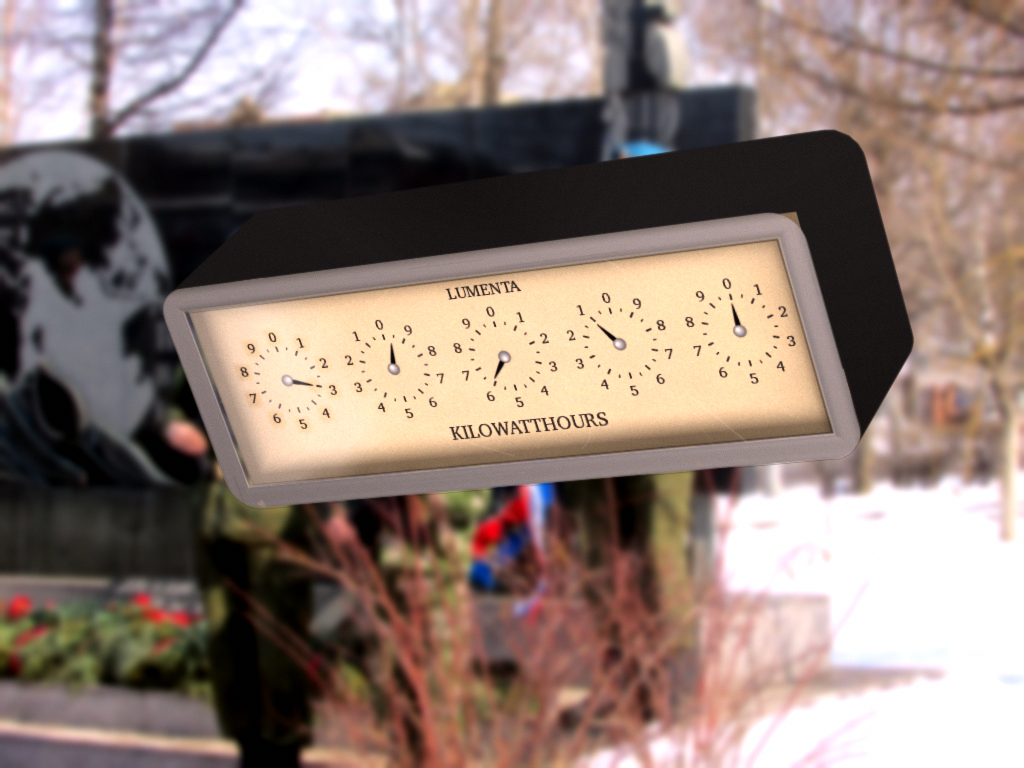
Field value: kWh 29610
